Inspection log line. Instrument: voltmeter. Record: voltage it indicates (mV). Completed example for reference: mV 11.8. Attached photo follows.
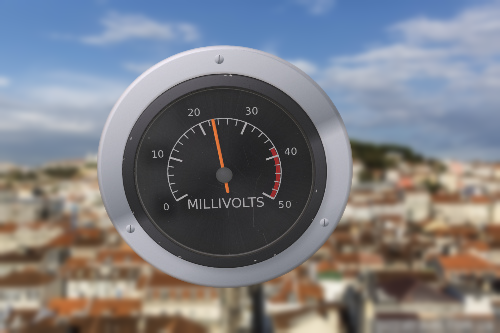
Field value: mV 23
